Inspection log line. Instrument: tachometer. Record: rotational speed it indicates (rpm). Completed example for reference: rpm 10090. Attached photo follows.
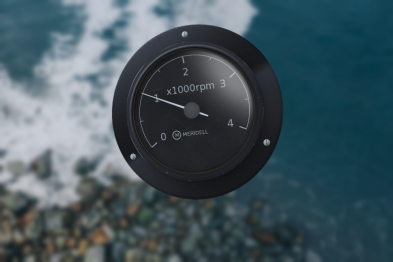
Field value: rpm 1000
